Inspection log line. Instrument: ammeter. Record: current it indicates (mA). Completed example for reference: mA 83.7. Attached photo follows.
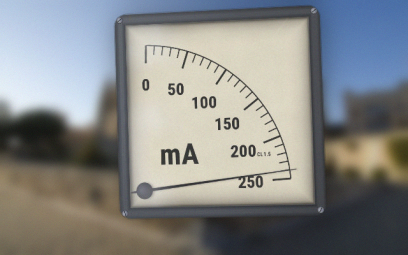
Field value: mA 240
